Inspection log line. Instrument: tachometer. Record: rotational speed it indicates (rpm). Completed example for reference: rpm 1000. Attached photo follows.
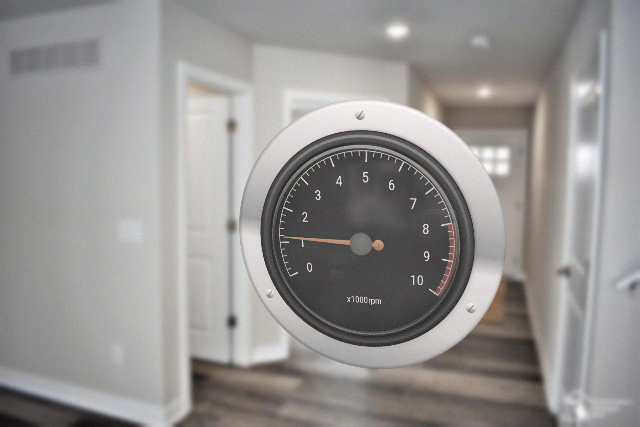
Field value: rpm 1200
